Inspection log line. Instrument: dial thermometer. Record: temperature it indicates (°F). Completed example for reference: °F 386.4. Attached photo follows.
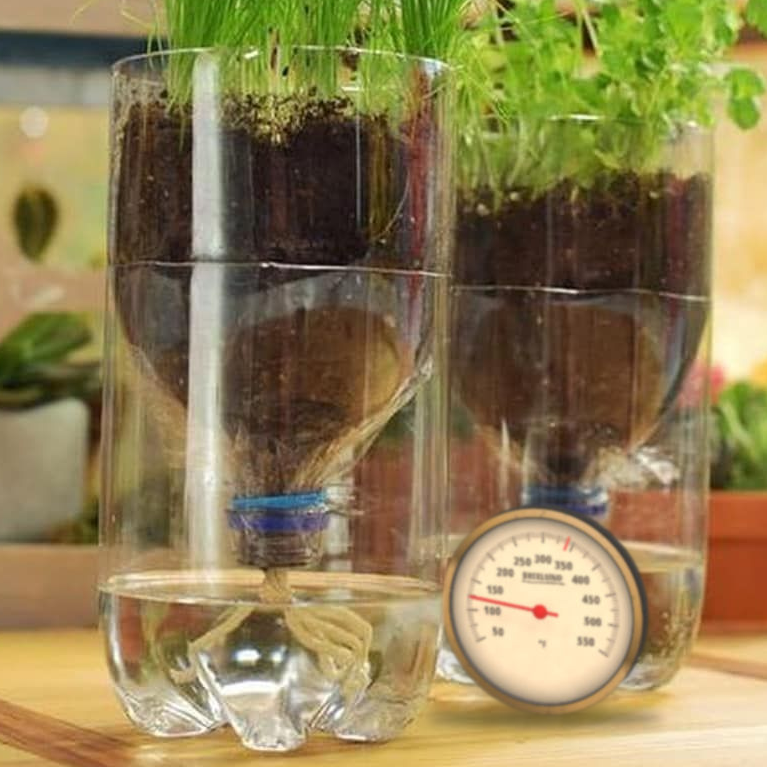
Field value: °F 125
